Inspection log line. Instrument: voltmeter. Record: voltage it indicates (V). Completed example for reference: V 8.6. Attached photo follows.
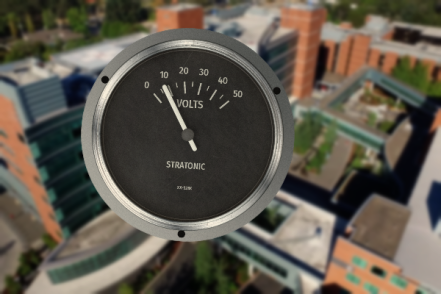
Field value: V 7.5
